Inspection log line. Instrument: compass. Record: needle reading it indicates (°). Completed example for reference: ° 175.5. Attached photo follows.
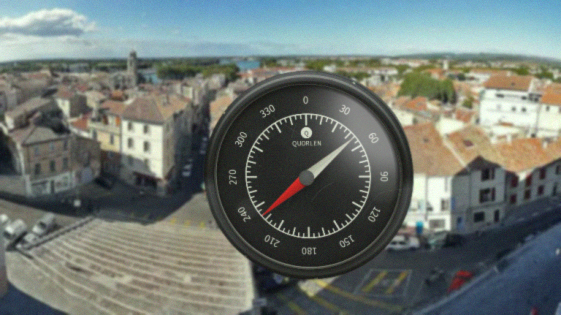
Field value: ° 230
